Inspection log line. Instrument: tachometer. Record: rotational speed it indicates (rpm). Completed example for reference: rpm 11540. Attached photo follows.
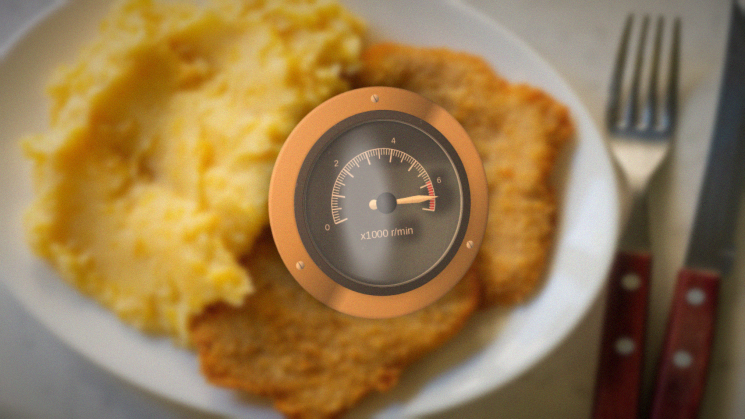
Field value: rpm 6500
